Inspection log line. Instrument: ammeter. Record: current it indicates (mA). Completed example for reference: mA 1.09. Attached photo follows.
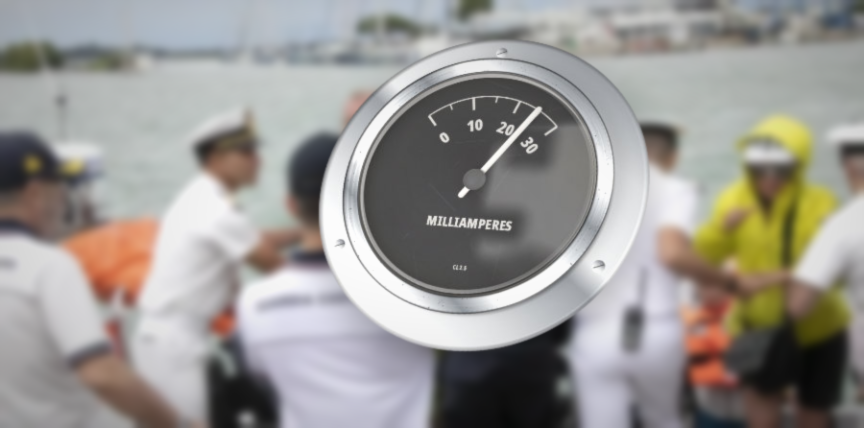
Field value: mA 25
